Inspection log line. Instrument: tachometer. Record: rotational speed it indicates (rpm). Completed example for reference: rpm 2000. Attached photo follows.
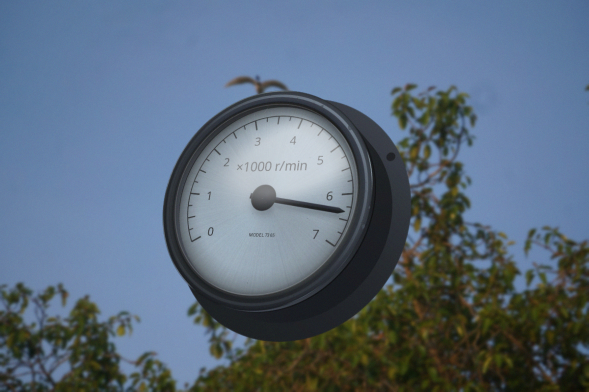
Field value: rpm 6375
